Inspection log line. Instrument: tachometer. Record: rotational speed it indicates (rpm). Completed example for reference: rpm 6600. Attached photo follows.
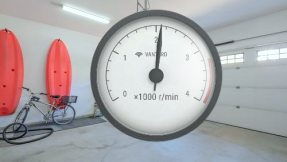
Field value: rpm 2100
